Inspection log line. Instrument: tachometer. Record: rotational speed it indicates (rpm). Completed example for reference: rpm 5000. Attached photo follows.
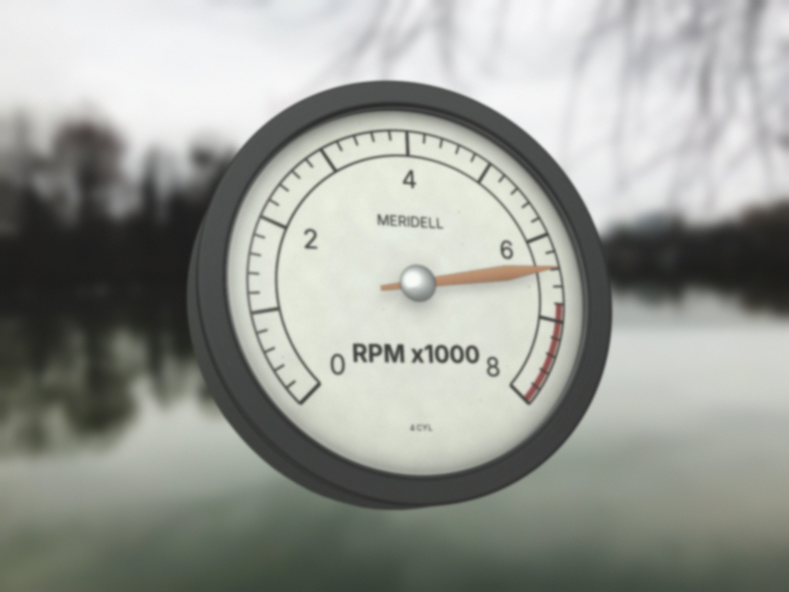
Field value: rpm 6400
